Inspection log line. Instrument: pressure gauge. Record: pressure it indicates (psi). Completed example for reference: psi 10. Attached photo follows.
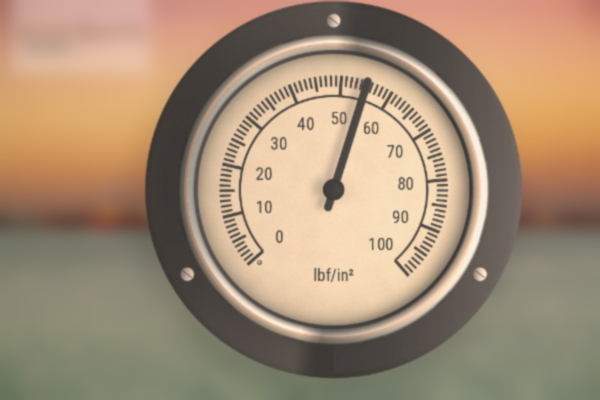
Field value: psi 55
